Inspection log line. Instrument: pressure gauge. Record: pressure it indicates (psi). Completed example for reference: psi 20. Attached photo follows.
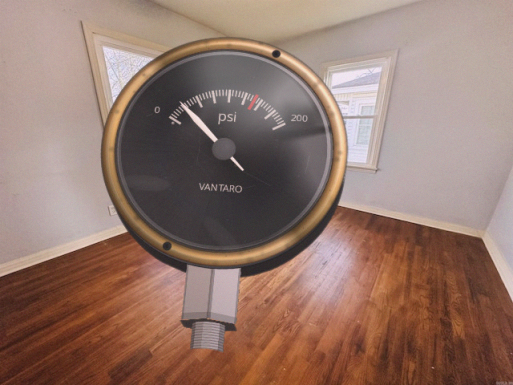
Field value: psi 25
